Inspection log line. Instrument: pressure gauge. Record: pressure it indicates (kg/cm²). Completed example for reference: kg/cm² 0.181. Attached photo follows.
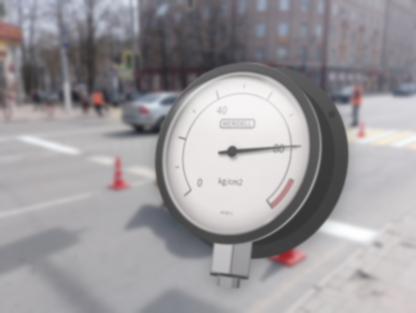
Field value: kg/cm² 80
